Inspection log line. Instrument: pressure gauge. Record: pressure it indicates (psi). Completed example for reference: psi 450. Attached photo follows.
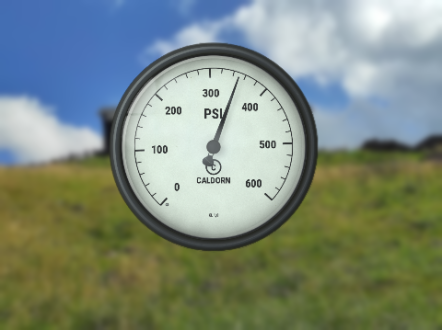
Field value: psi 350
